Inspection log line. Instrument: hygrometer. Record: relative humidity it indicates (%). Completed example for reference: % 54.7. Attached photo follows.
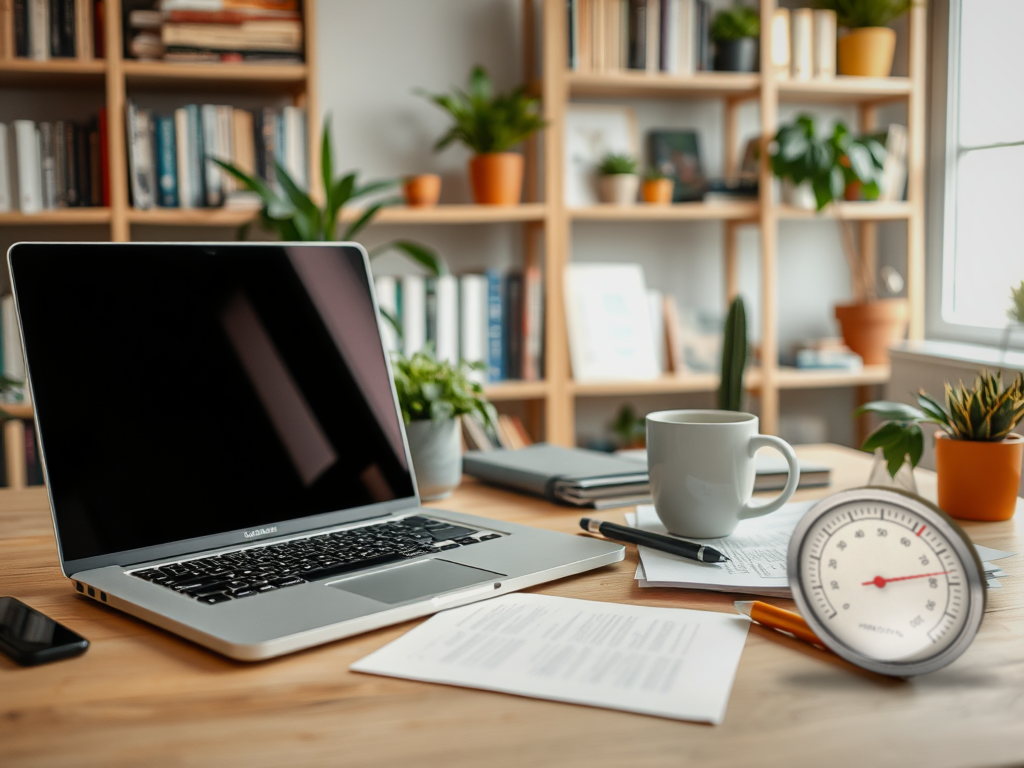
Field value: % 76
